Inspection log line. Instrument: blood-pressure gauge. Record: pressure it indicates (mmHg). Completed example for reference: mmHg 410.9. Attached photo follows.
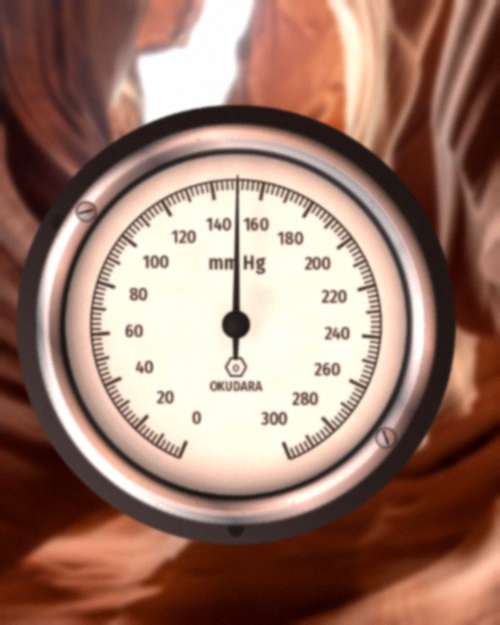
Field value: mmHg 150
